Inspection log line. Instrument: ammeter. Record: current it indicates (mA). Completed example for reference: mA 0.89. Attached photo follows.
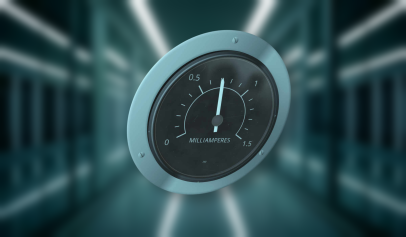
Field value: mA 0.7
